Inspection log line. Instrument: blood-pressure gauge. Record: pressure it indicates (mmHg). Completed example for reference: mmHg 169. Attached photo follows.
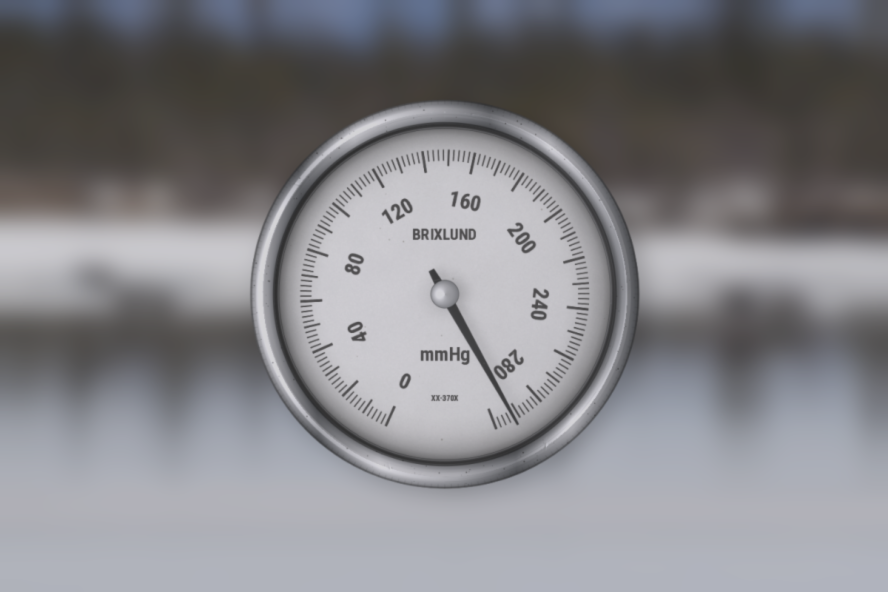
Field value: mmHg 292
